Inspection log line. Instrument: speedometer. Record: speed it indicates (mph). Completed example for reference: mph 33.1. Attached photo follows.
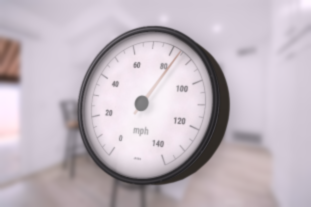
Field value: mph 85
